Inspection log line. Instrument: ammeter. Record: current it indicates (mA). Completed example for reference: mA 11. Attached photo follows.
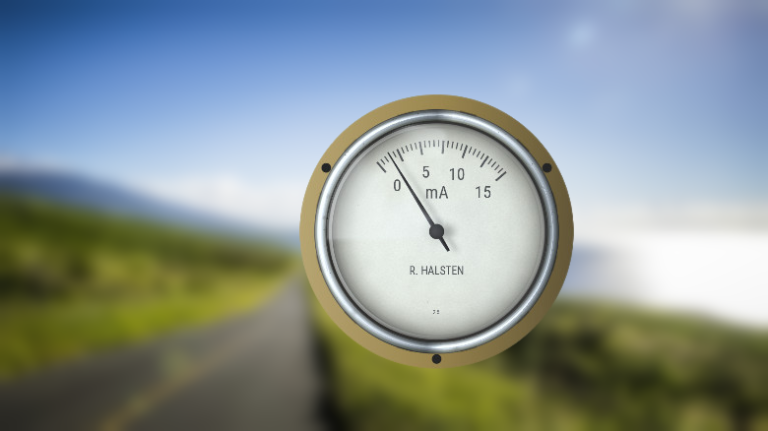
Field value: mA 1.5
